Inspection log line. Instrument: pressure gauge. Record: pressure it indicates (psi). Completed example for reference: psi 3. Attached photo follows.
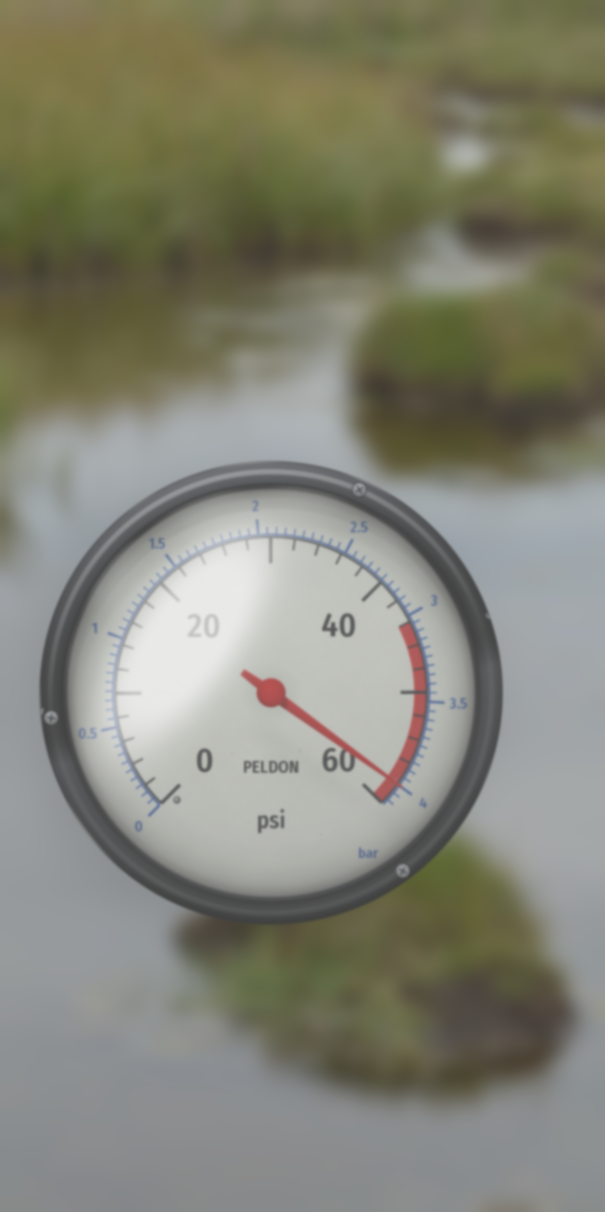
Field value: psi 58
